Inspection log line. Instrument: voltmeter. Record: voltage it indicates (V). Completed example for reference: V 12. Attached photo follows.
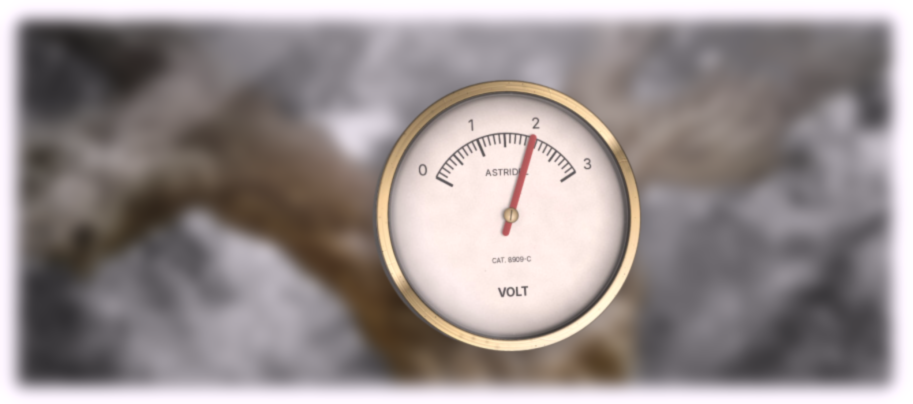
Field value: V 2
